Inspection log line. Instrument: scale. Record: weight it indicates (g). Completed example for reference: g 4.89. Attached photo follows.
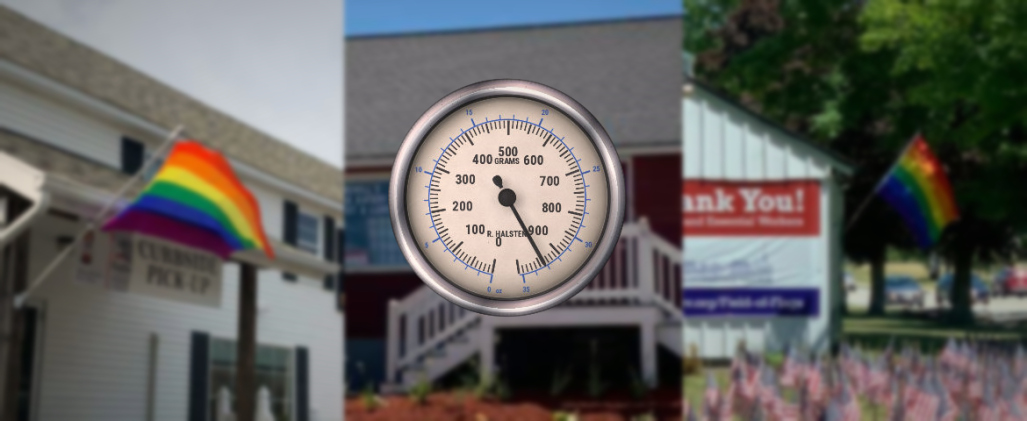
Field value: g 940
